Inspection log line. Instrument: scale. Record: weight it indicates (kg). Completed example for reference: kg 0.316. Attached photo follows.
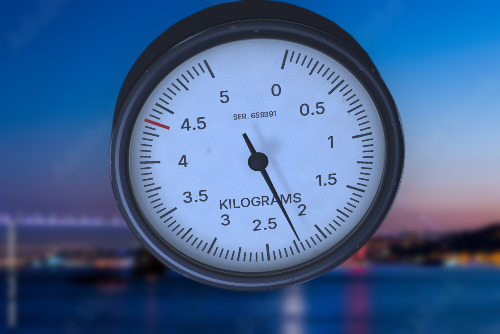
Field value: kg 2.2
